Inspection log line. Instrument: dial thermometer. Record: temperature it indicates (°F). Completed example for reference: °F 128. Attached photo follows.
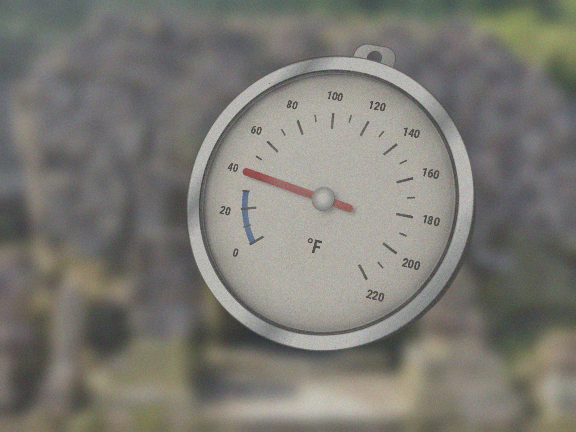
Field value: °F 40
